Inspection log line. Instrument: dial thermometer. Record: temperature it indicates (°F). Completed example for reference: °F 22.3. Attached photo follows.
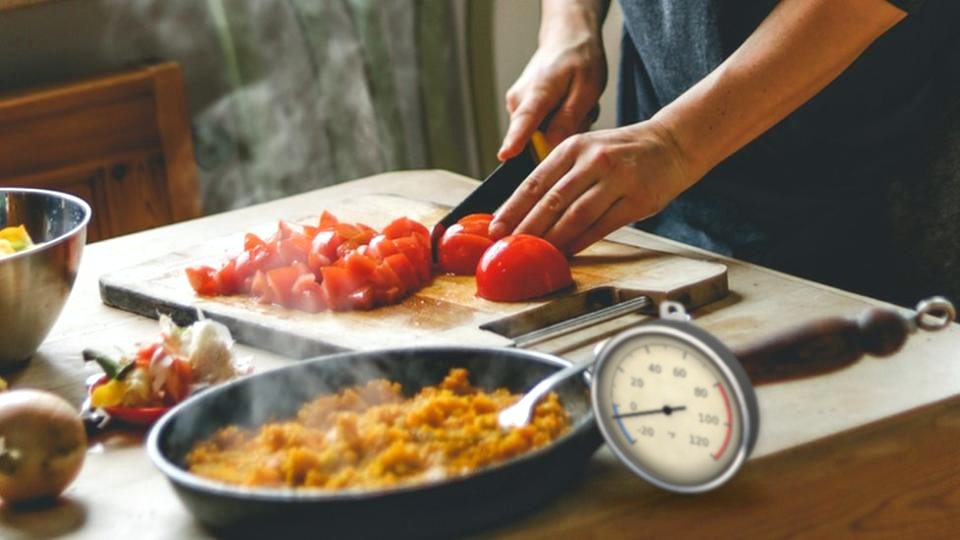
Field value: °F -5
